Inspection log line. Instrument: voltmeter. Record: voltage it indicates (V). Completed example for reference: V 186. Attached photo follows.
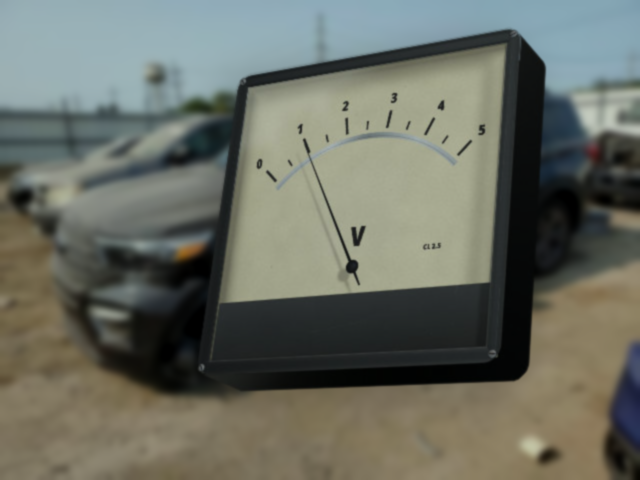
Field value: V 1
